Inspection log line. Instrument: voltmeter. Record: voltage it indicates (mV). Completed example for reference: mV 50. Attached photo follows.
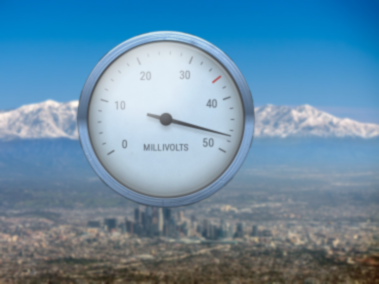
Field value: mV 47
